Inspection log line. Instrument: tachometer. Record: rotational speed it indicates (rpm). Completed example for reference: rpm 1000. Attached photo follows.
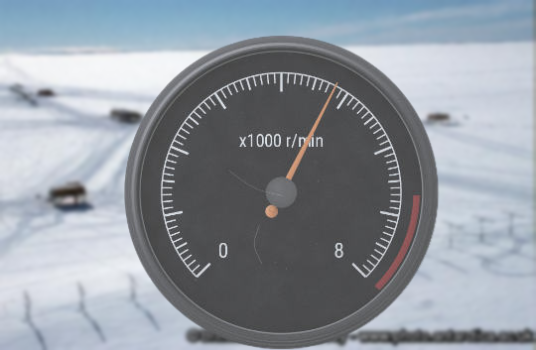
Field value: rpm 4800
